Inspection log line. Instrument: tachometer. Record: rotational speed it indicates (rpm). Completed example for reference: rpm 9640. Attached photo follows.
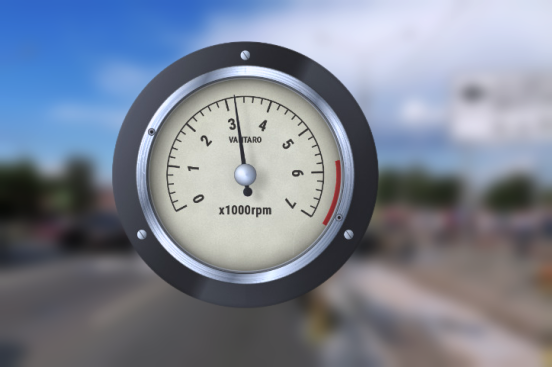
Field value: rpm 3200
